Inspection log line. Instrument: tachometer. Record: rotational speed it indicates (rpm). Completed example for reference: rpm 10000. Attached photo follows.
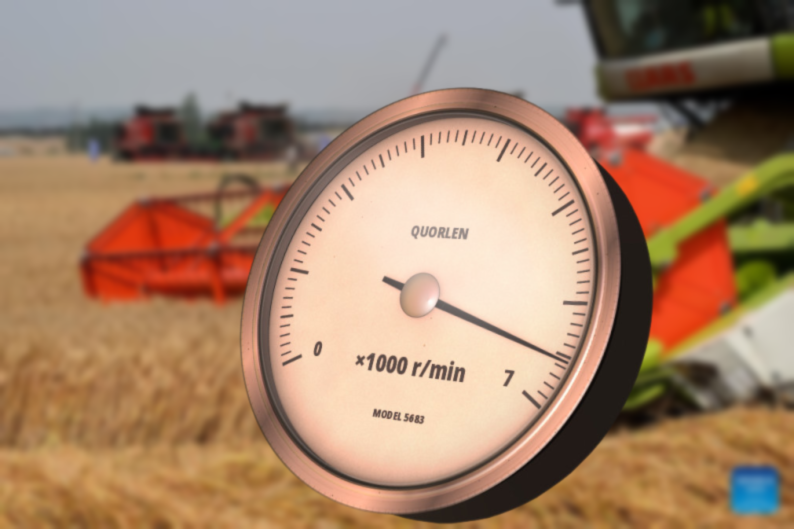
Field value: rpm 6550
